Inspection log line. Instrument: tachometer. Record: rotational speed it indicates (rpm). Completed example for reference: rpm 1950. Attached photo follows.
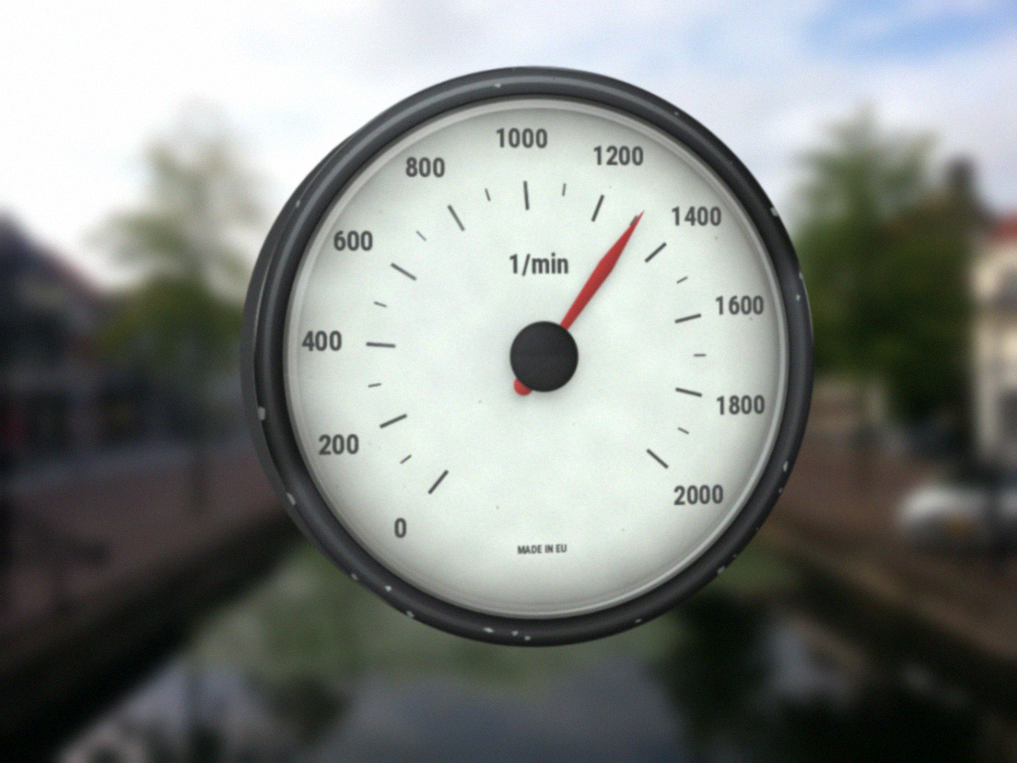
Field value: rpm 1300
